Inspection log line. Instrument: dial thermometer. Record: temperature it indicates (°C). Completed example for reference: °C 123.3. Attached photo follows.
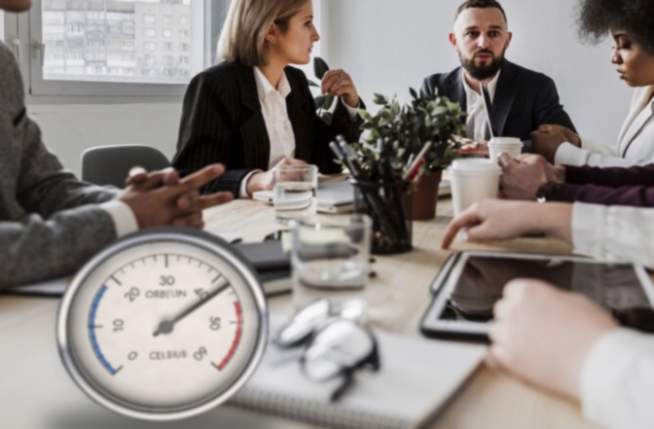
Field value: °C 42
